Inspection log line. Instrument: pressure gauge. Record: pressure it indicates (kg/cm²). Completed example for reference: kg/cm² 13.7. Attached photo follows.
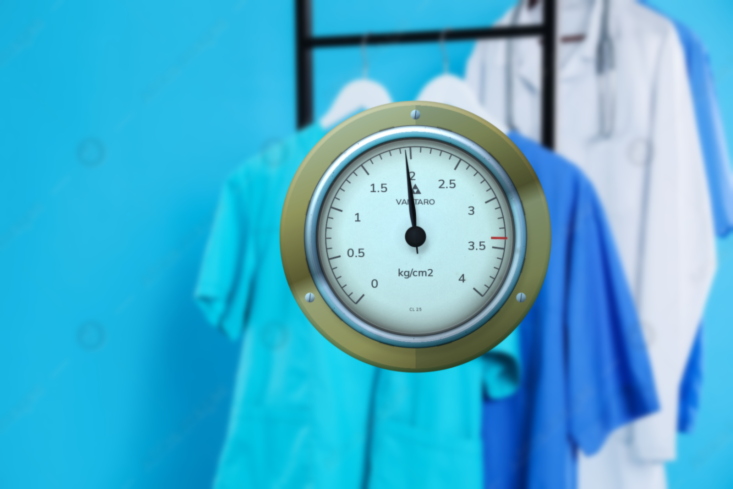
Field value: kg/cm² 1.95
